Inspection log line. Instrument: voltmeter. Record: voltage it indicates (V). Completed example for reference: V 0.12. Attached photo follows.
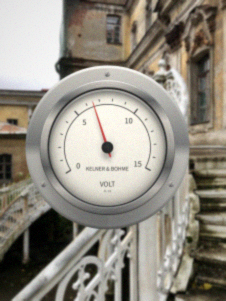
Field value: V 6.5
